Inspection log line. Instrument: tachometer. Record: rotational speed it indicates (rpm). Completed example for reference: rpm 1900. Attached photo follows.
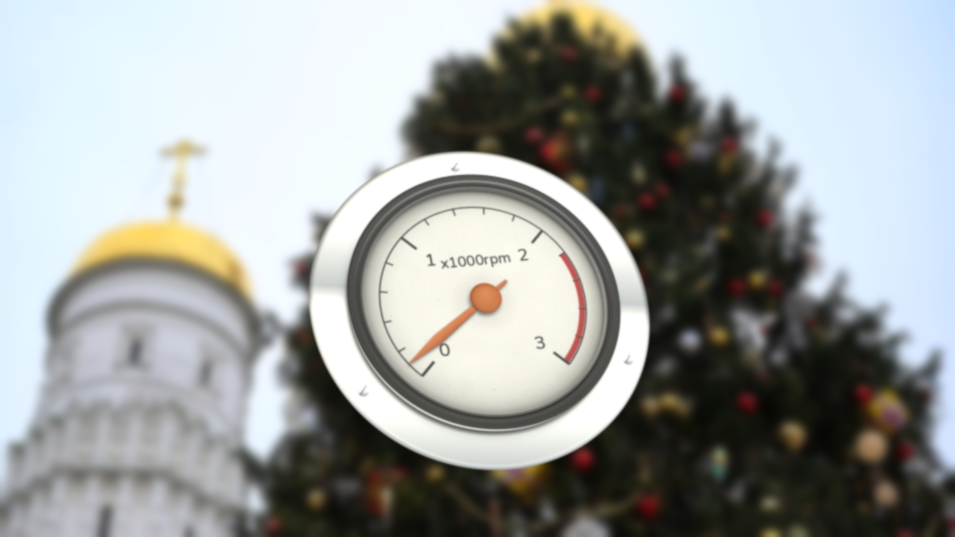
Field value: rpm 100
